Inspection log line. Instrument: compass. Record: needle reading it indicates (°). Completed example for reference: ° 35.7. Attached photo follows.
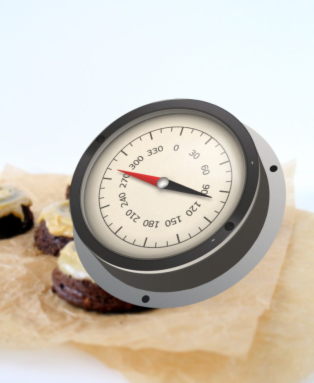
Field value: ° 280
